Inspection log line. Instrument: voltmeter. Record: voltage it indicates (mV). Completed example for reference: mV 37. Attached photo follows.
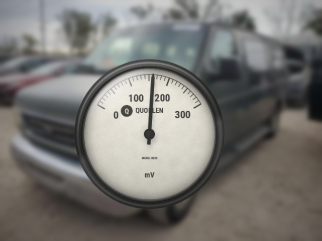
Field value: mV 160
